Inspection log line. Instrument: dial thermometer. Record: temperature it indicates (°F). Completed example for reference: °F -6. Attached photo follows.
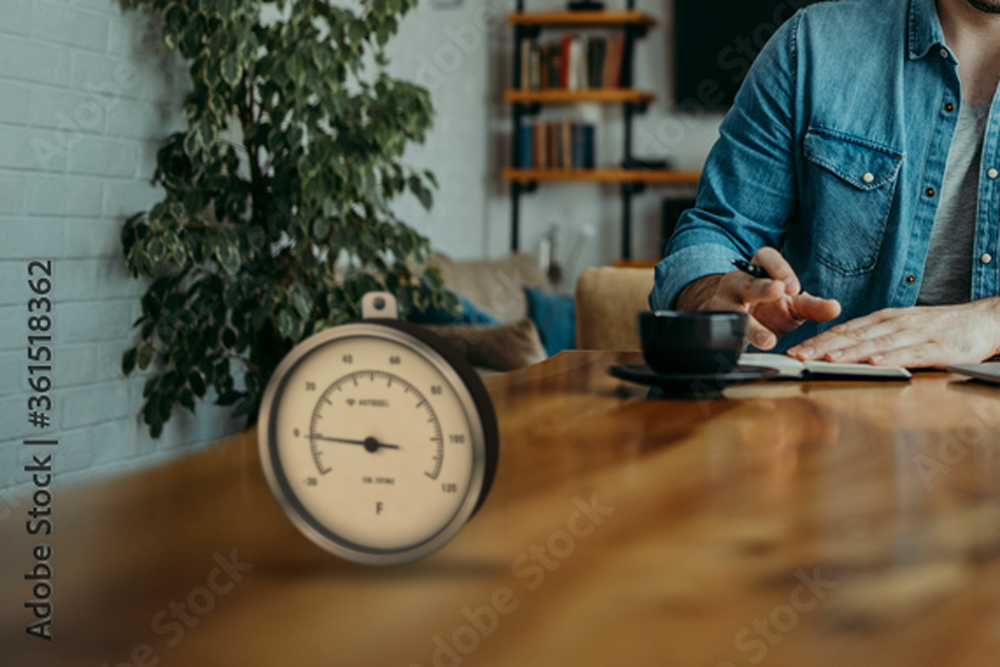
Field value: °F 0
